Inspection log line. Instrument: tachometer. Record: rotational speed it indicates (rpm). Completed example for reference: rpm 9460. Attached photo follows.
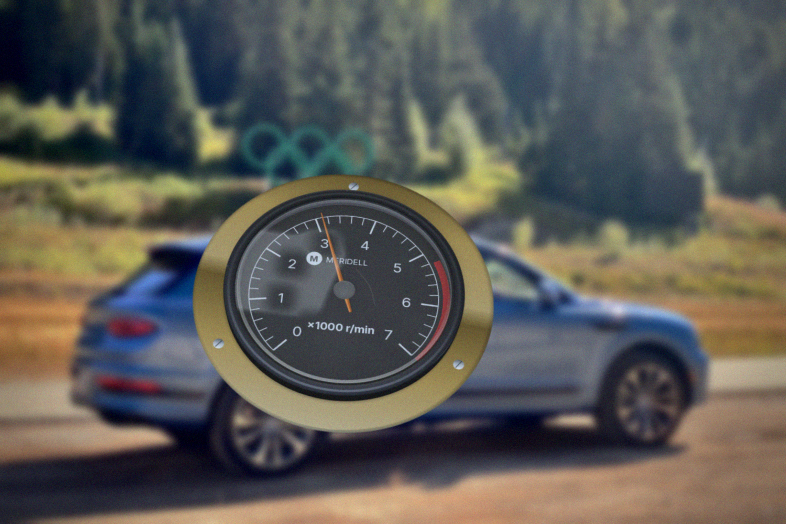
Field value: rpm 3100
